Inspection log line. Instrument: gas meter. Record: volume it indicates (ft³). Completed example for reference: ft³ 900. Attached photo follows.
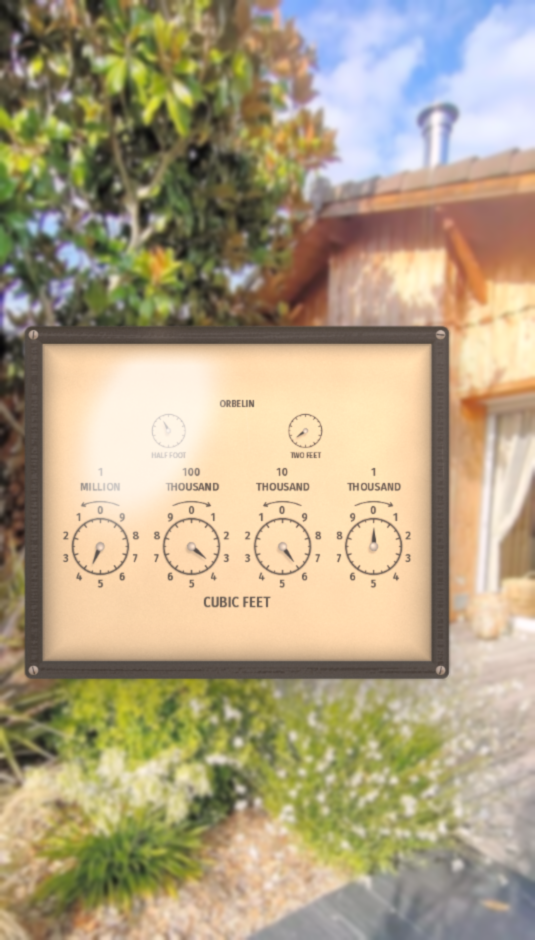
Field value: ft³ 436000
